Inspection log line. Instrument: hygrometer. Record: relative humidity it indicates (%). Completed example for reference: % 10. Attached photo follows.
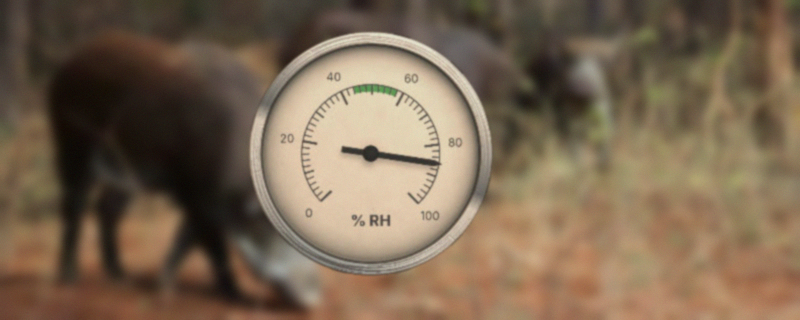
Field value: % 86
